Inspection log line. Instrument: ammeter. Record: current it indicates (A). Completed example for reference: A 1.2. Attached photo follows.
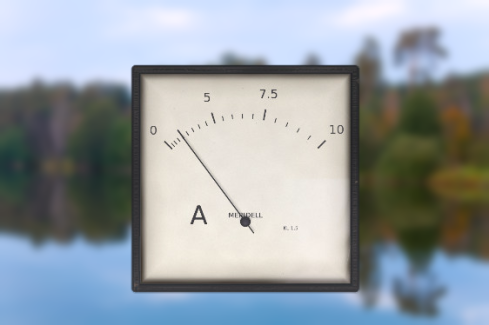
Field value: A 2.5
